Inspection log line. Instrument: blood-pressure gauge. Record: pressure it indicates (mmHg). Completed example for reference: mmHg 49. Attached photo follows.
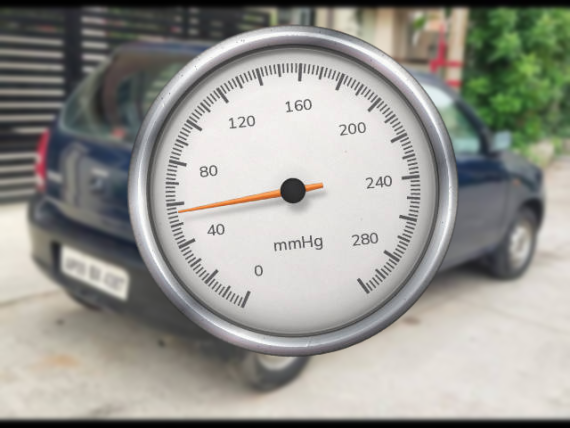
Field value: mmHg 56
